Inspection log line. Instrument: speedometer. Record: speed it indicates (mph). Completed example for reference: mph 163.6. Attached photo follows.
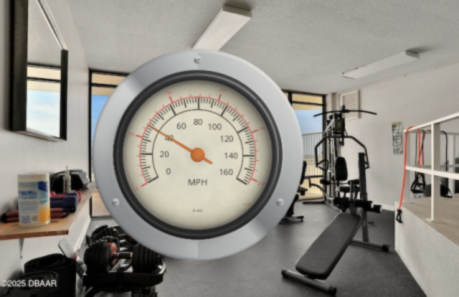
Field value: mph 40
